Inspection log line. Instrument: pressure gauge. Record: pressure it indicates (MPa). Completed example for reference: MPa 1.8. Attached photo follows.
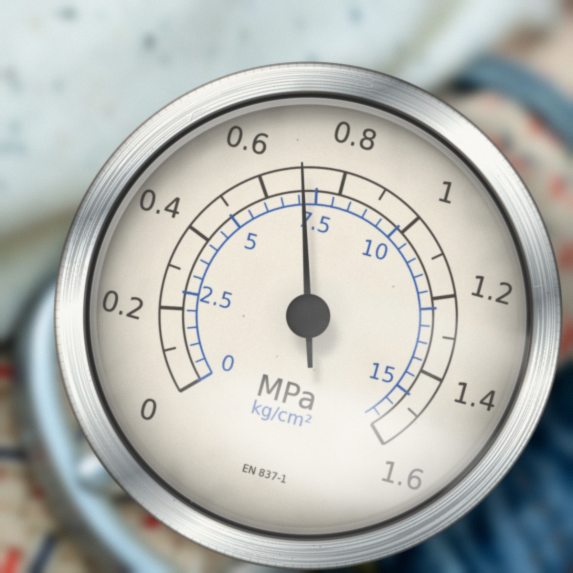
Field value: MPa 0.7
